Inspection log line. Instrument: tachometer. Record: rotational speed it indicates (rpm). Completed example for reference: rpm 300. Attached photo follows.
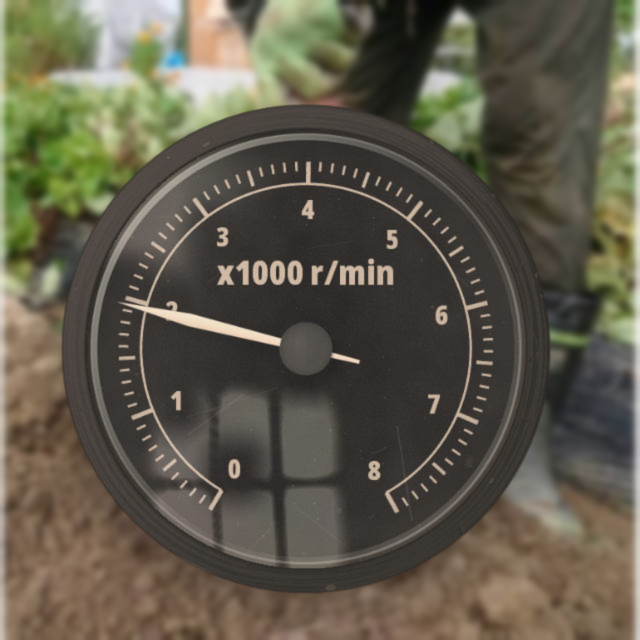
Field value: rpm 1950
